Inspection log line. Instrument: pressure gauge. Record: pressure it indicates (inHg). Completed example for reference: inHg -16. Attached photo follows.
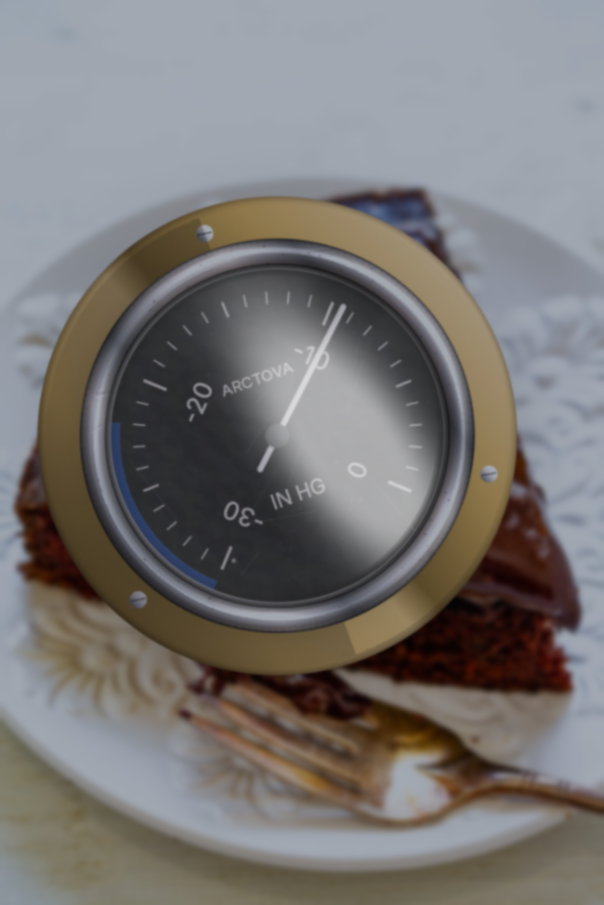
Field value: inHg -9.5
